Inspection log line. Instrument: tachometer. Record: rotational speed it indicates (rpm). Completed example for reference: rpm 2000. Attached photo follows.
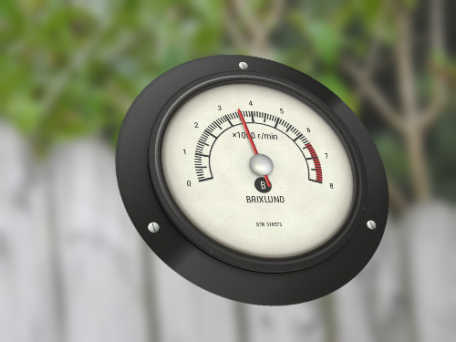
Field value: rpm 3500
